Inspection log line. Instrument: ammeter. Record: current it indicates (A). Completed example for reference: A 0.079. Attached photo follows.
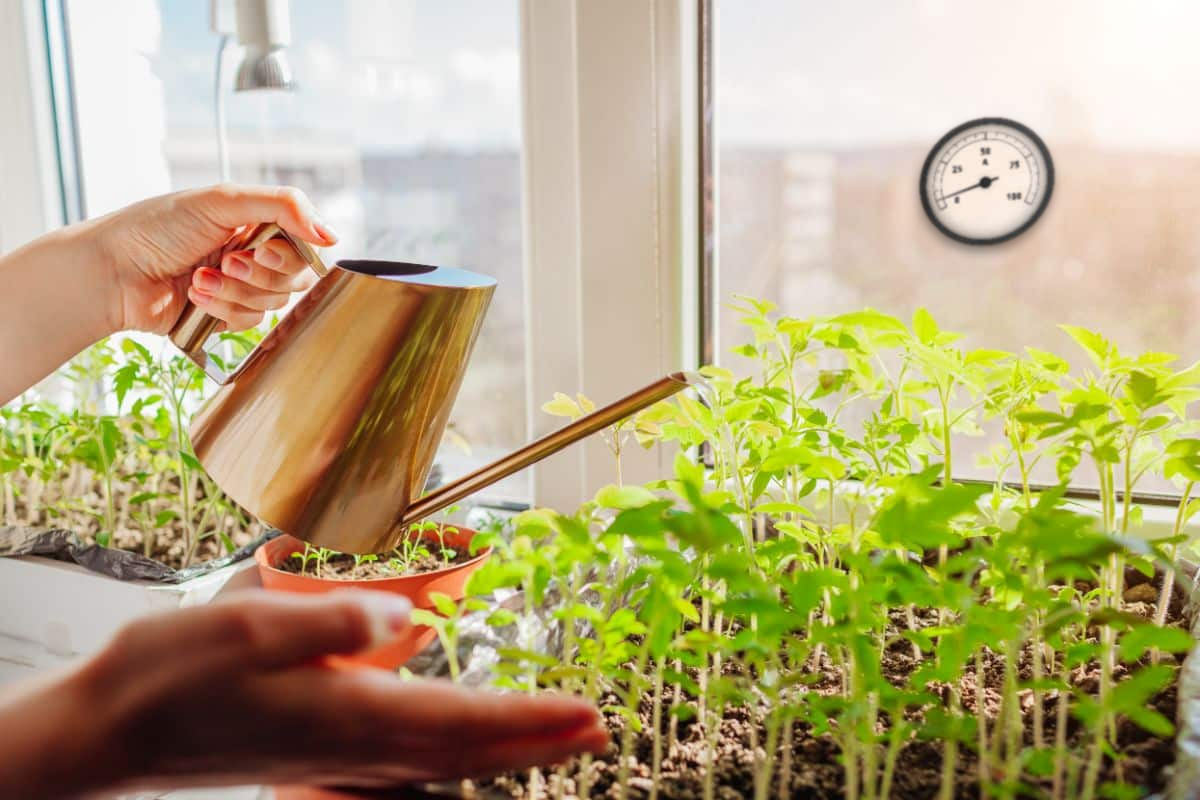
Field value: A 5
